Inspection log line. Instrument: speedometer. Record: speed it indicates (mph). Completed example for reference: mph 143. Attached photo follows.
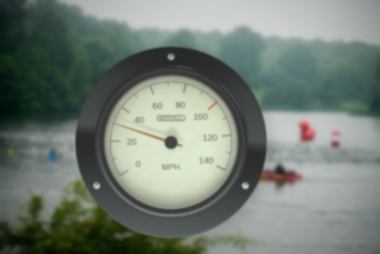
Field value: mph 30
